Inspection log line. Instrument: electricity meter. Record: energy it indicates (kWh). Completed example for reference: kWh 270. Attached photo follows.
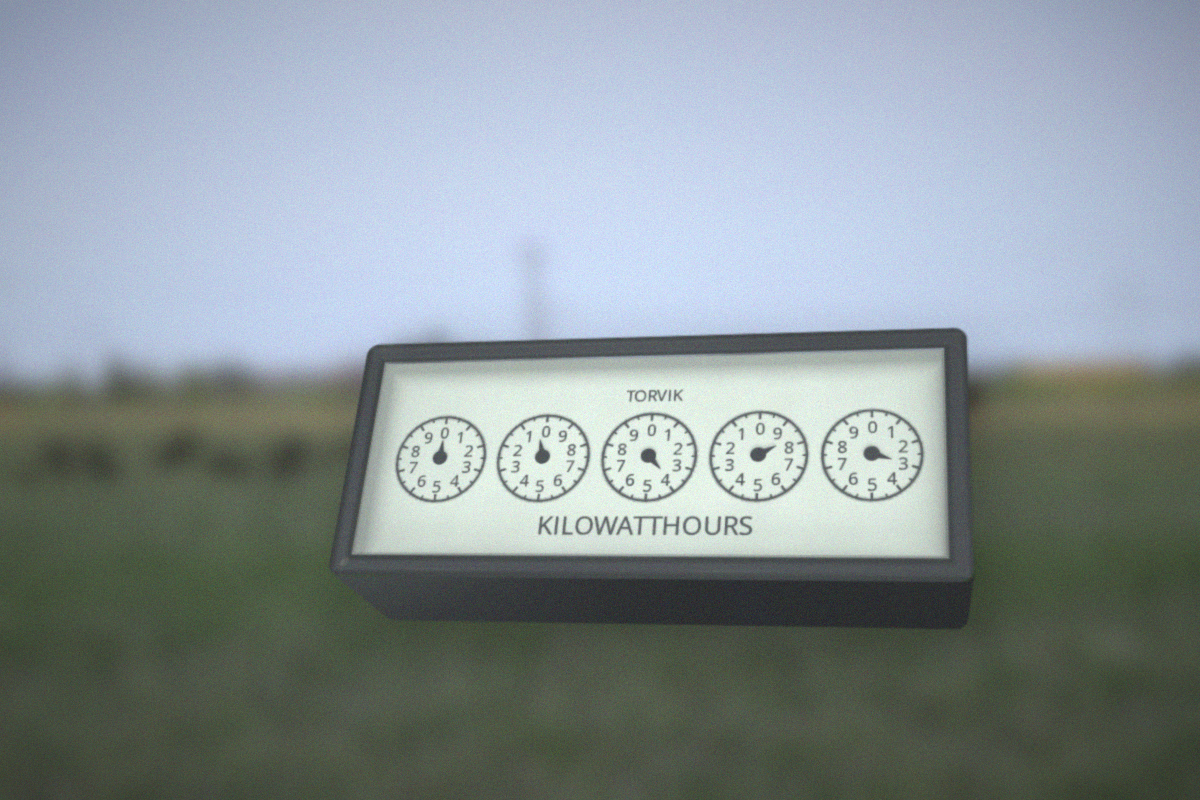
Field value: kWh 383
